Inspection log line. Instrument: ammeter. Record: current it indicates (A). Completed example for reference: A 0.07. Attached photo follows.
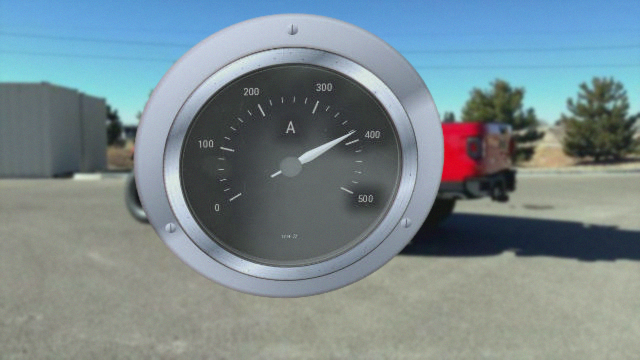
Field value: A 380
